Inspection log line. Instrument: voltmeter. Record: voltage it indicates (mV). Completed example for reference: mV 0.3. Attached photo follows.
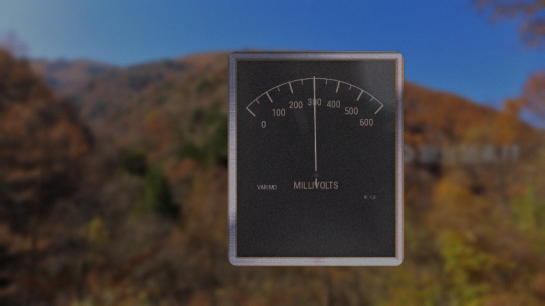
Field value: mV 300
